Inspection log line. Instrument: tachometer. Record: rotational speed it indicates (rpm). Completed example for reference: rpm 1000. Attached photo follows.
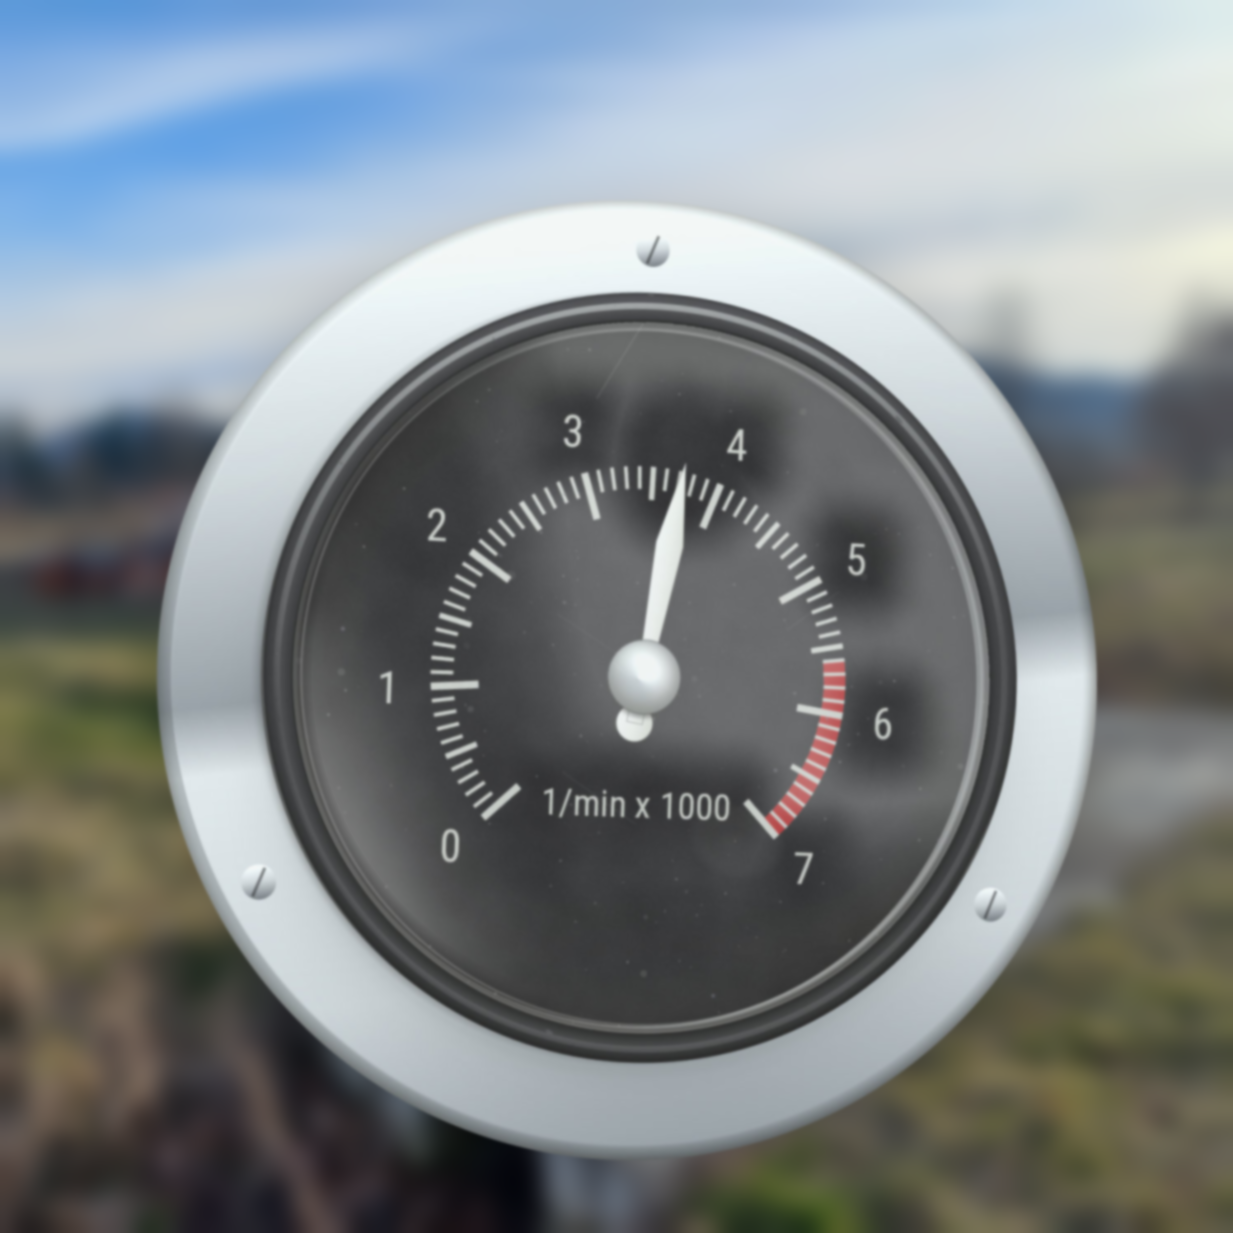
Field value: rpm 3700
